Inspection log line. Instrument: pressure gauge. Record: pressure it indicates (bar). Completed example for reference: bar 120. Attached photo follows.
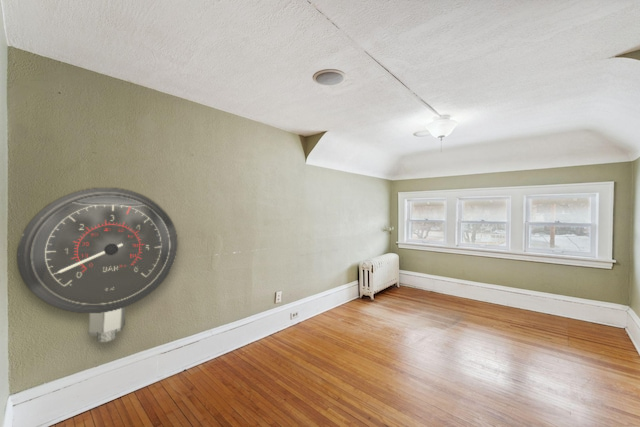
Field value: bar 0.4
